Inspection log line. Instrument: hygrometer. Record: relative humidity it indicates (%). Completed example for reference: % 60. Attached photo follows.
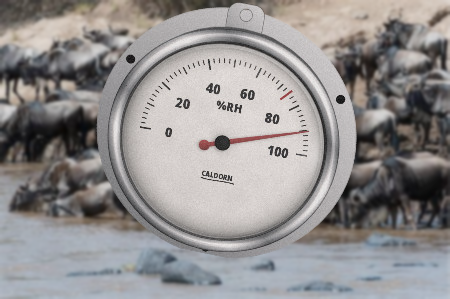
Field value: % 90
